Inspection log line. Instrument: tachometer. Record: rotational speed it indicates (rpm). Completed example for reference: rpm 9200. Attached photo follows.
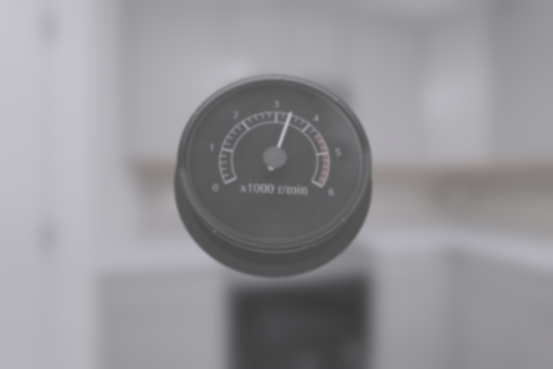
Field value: rpm 3400
